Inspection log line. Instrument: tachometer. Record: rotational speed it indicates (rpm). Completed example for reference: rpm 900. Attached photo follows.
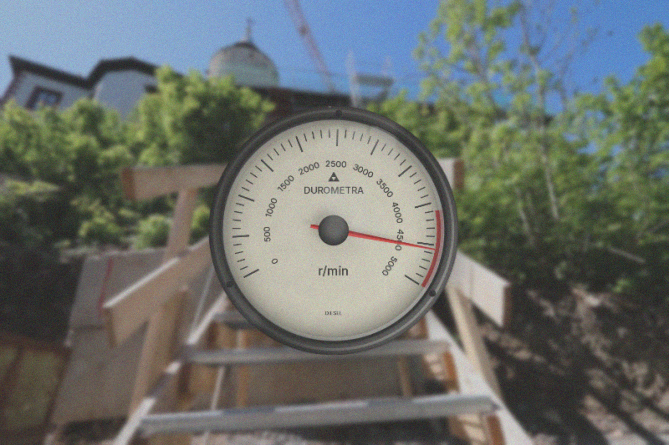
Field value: rpm 4550
